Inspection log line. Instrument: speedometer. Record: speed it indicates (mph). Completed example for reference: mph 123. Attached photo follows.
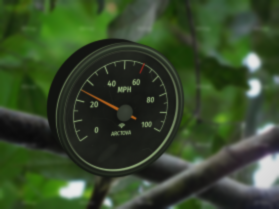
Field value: mph 25
